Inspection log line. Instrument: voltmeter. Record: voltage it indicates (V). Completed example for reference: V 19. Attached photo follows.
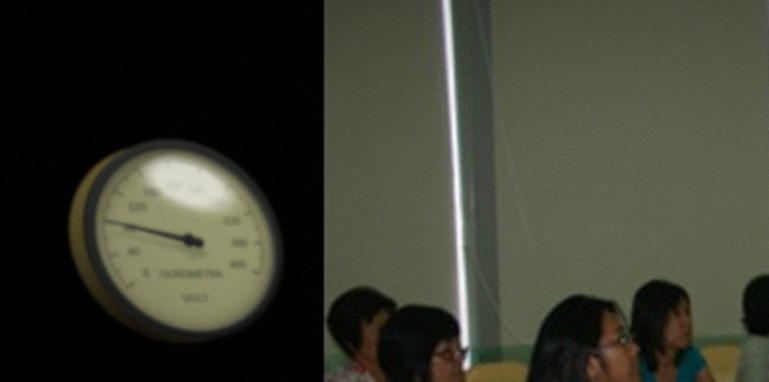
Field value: V 80
